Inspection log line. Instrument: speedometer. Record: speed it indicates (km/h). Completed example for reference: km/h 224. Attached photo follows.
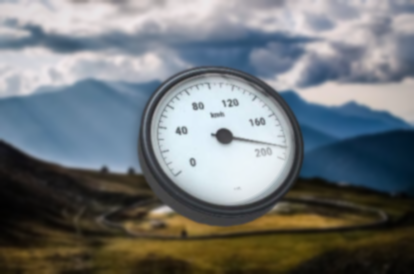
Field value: km/h 190
